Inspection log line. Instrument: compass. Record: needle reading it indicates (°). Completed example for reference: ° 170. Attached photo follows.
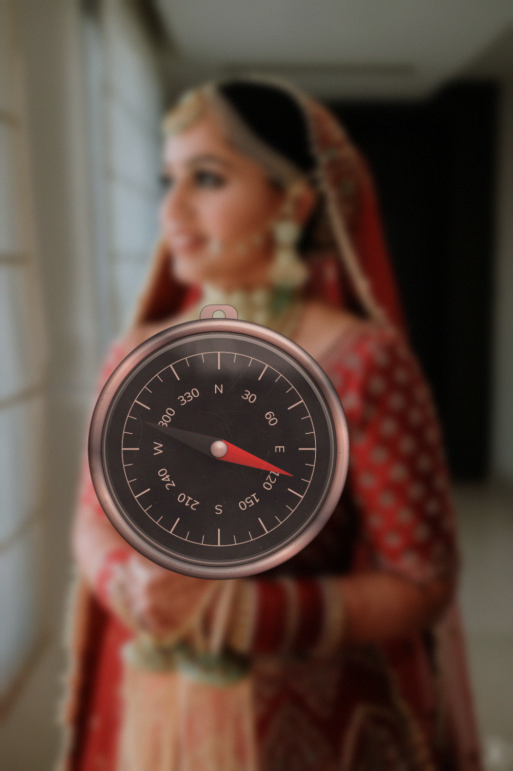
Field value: ° 110
